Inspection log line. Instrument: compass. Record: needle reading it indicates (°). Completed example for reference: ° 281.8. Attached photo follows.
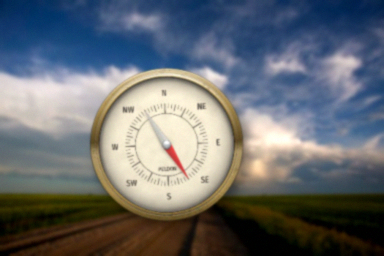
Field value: ° 150
